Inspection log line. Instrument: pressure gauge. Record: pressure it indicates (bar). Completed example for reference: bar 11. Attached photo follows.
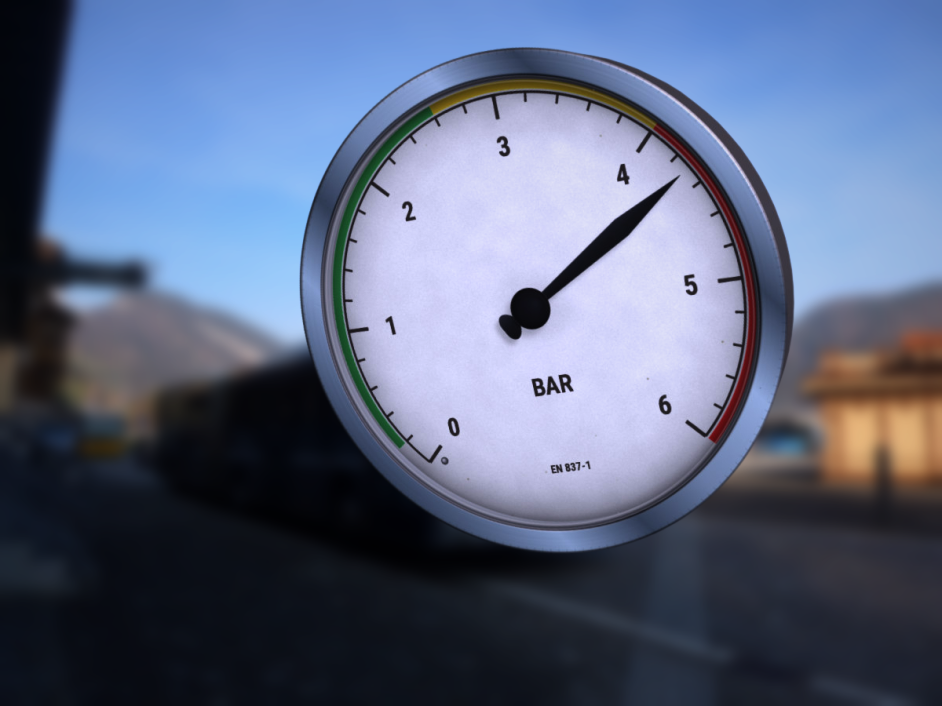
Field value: bar 4.3
